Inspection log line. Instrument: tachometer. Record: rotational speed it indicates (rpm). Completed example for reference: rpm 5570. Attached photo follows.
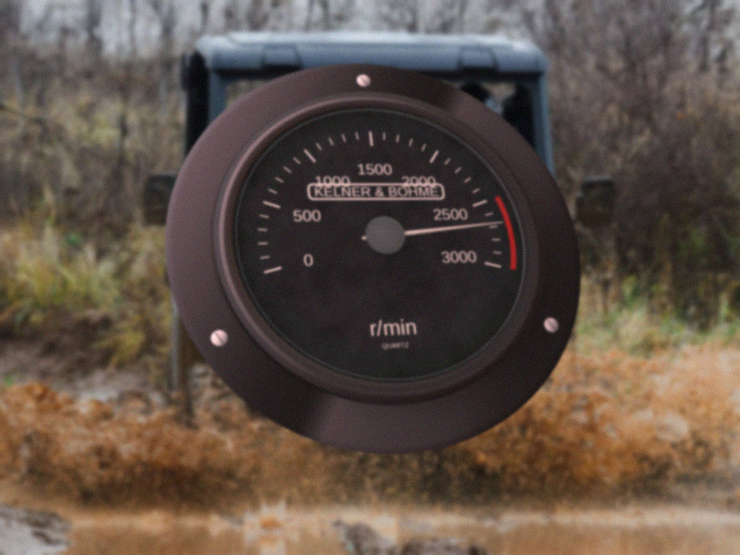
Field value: rpm 2700
